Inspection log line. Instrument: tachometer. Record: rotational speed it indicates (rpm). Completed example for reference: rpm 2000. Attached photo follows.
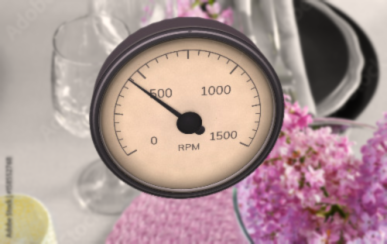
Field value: rpm 450
